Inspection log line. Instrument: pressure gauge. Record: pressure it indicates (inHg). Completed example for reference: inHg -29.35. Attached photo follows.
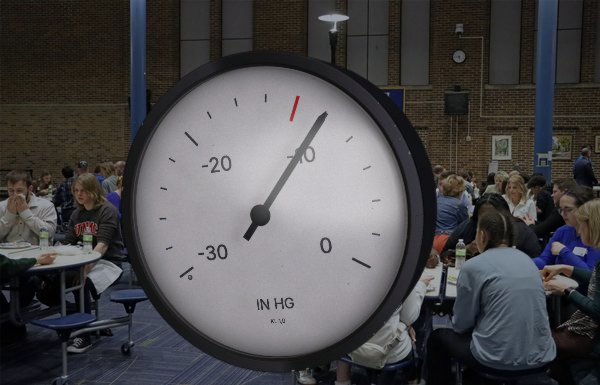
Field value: inHg -10
